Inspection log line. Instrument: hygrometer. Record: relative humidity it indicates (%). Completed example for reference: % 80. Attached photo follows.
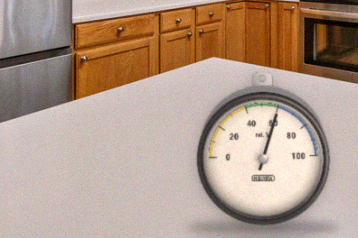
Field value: % 60
